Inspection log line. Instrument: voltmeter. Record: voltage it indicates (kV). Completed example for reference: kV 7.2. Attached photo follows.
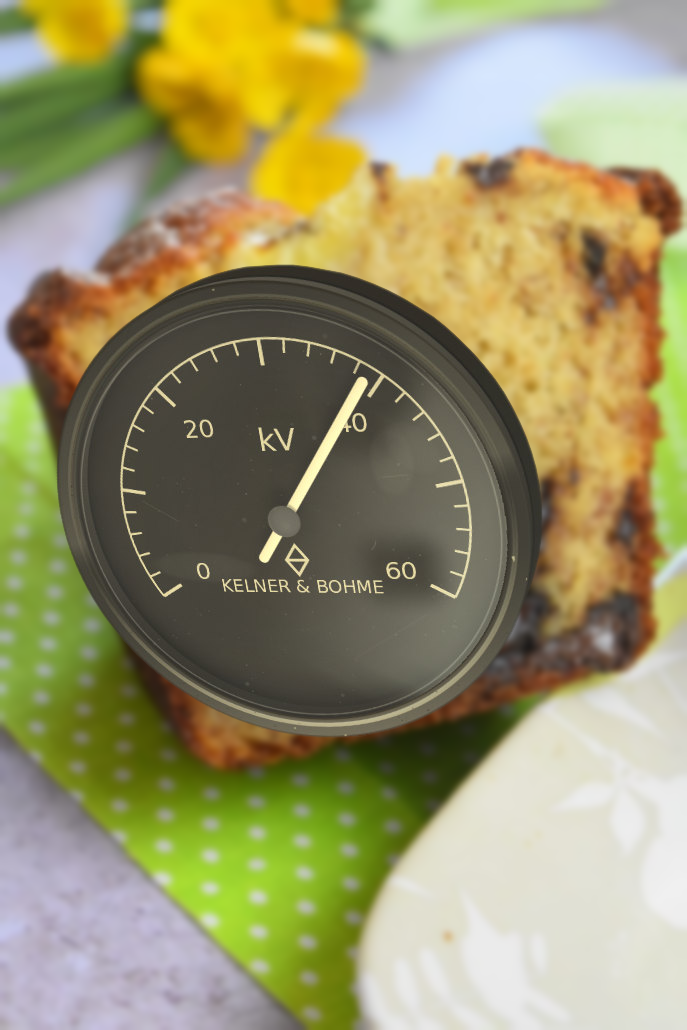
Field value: kV 39
